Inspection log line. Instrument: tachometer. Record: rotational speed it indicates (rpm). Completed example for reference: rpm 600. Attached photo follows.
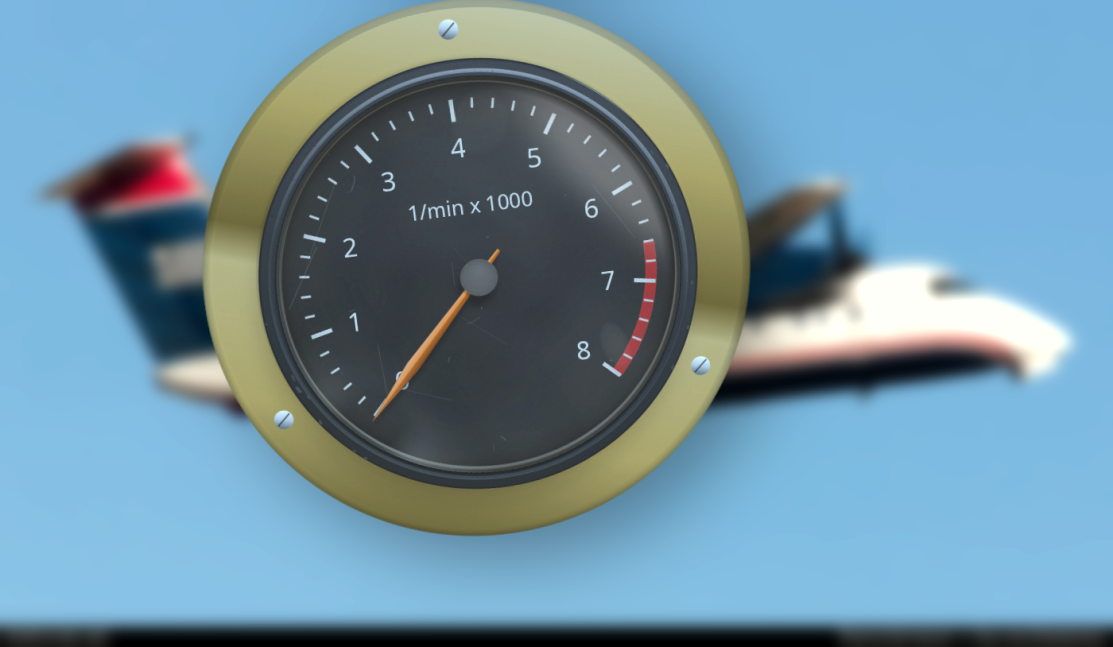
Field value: rpm 0
